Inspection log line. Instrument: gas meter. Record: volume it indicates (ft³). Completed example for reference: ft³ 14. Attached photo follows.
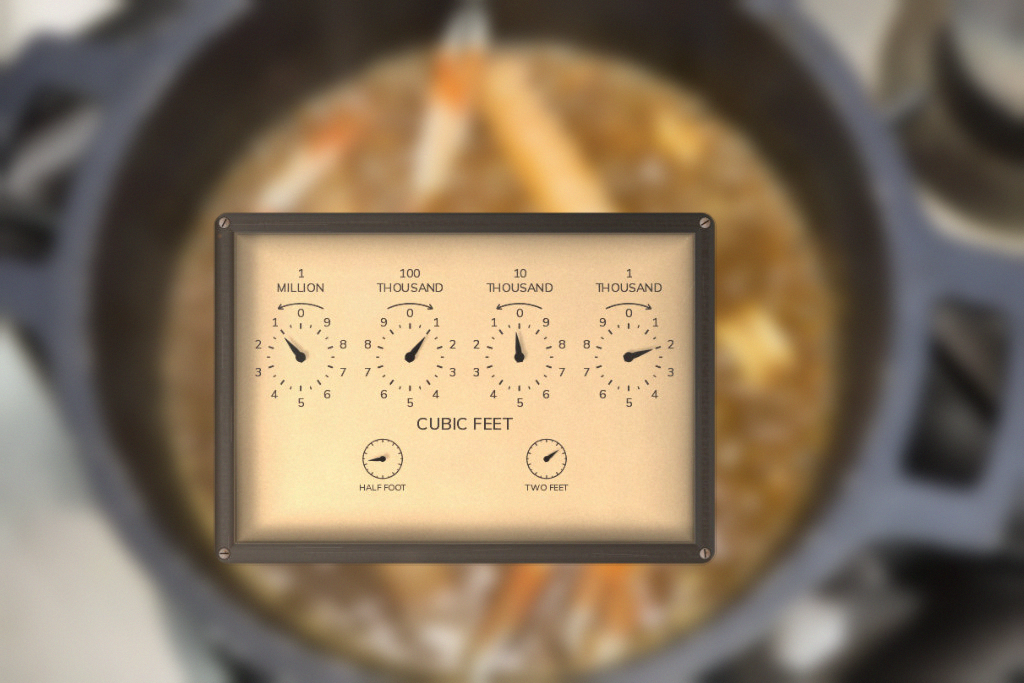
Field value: ft³ 110200
